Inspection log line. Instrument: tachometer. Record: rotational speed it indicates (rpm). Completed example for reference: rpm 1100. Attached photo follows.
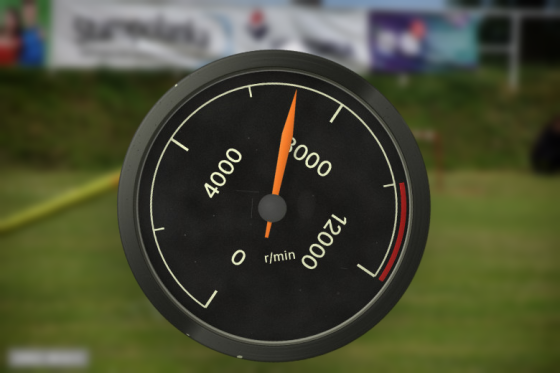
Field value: rpm 7000
